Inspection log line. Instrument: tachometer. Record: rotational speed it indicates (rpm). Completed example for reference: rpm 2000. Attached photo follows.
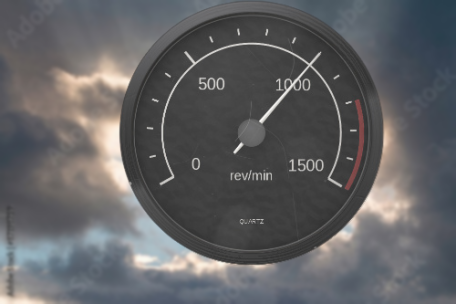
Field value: rpm 1000
